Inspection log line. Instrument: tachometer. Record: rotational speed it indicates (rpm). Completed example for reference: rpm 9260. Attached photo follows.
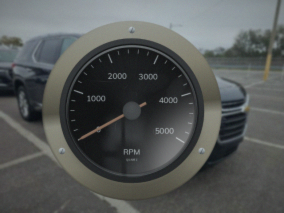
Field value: rpm 0
